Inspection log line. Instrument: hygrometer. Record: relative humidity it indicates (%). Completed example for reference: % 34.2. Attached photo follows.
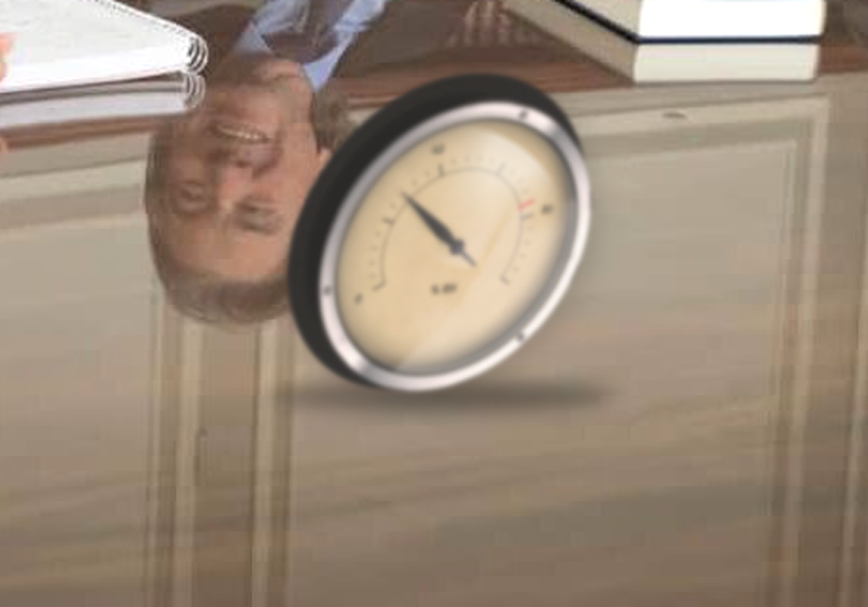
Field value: % 28
